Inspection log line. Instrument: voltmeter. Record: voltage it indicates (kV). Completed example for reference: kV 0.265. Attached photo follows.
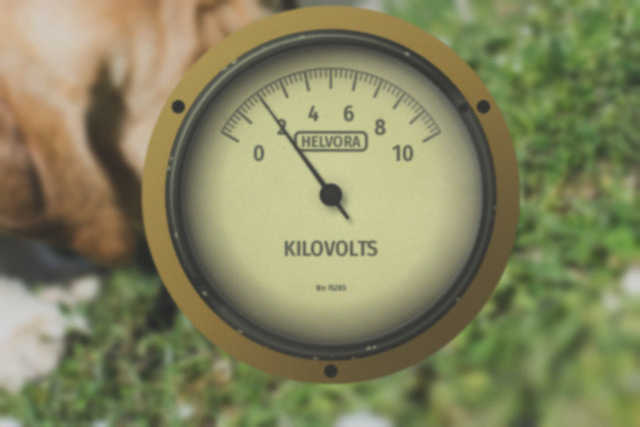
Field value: kV 2
